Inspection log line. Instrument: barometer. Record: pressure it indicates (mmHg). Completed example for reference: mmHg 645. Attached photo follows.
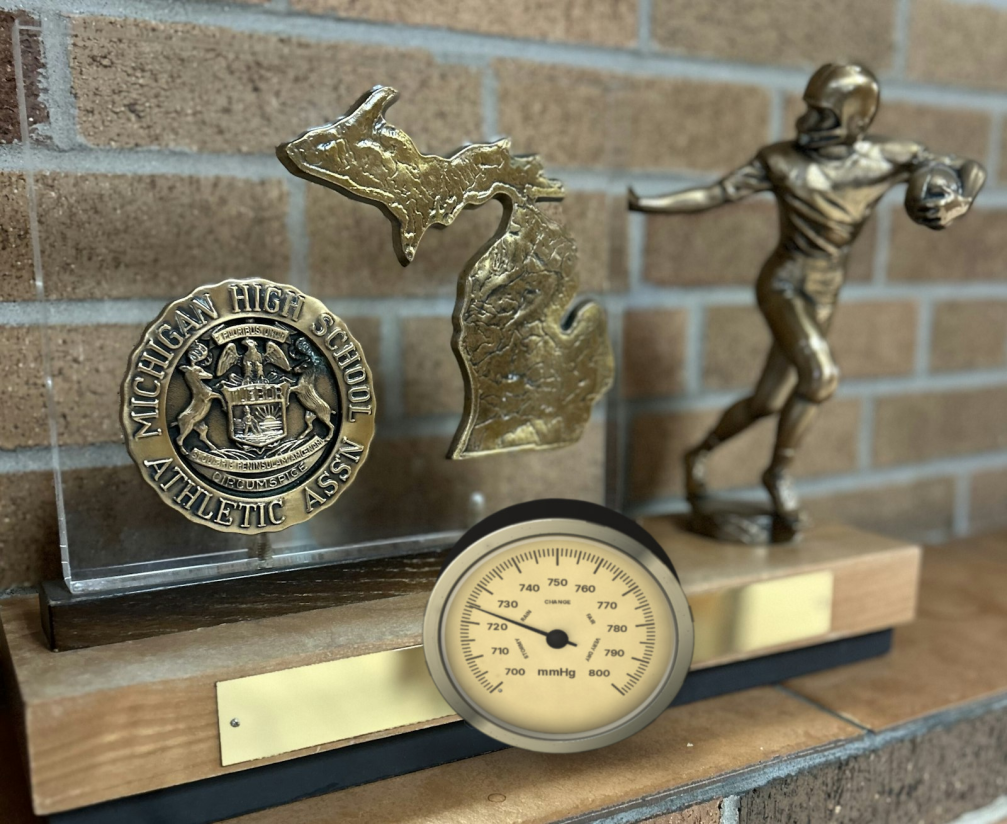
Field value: mmHg 725
